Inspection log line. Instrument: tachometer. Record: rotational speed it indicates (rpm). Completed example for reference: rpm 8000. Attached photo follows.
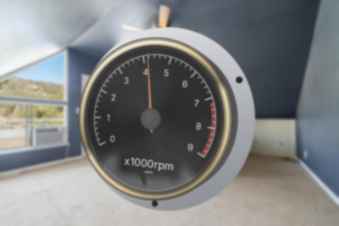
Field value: rpm 4200
